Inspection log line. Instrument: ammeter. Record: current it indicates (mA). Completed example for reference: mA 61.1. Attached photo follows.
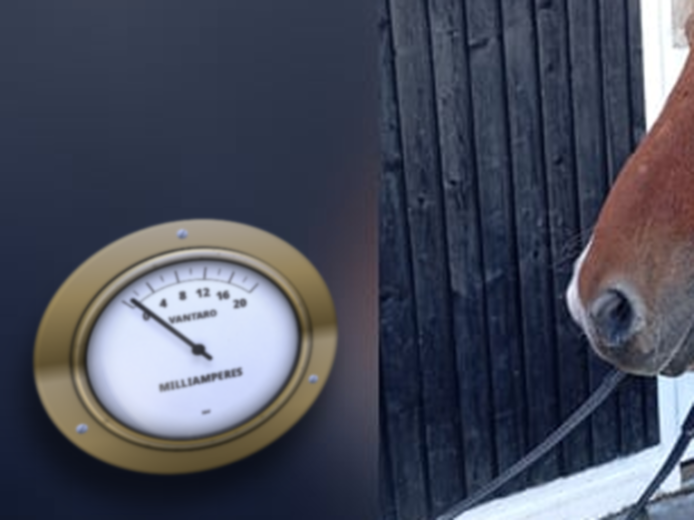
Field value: mA 1
